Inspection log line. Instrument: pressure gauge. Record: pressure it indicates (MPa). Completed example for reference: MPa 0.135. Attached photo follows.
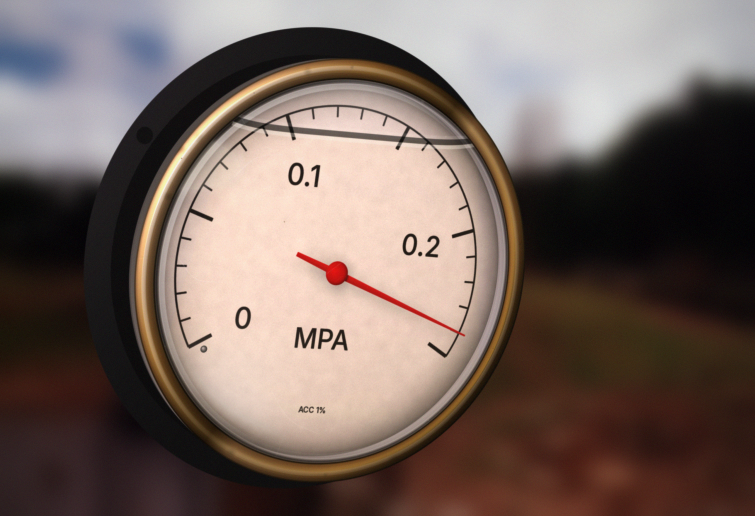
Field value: MPa 0.24
